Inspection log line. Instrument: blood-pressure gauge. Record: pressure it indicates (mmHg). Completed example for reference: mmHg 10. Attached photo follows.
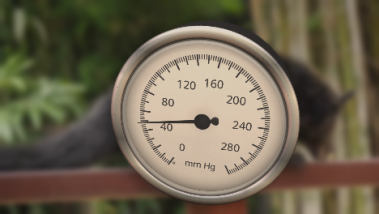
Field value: mmHg 50
